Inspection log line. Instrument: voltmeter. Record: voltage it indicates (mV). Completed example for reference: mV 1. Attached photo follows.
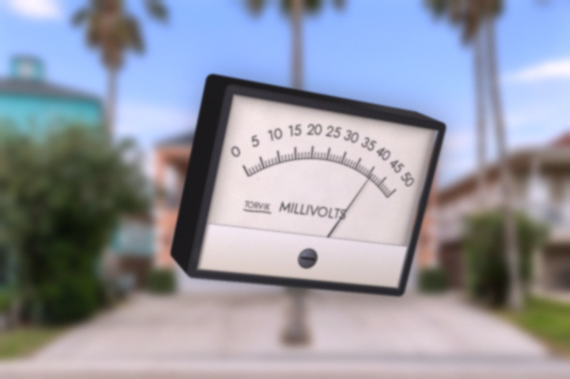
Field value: mV 40
